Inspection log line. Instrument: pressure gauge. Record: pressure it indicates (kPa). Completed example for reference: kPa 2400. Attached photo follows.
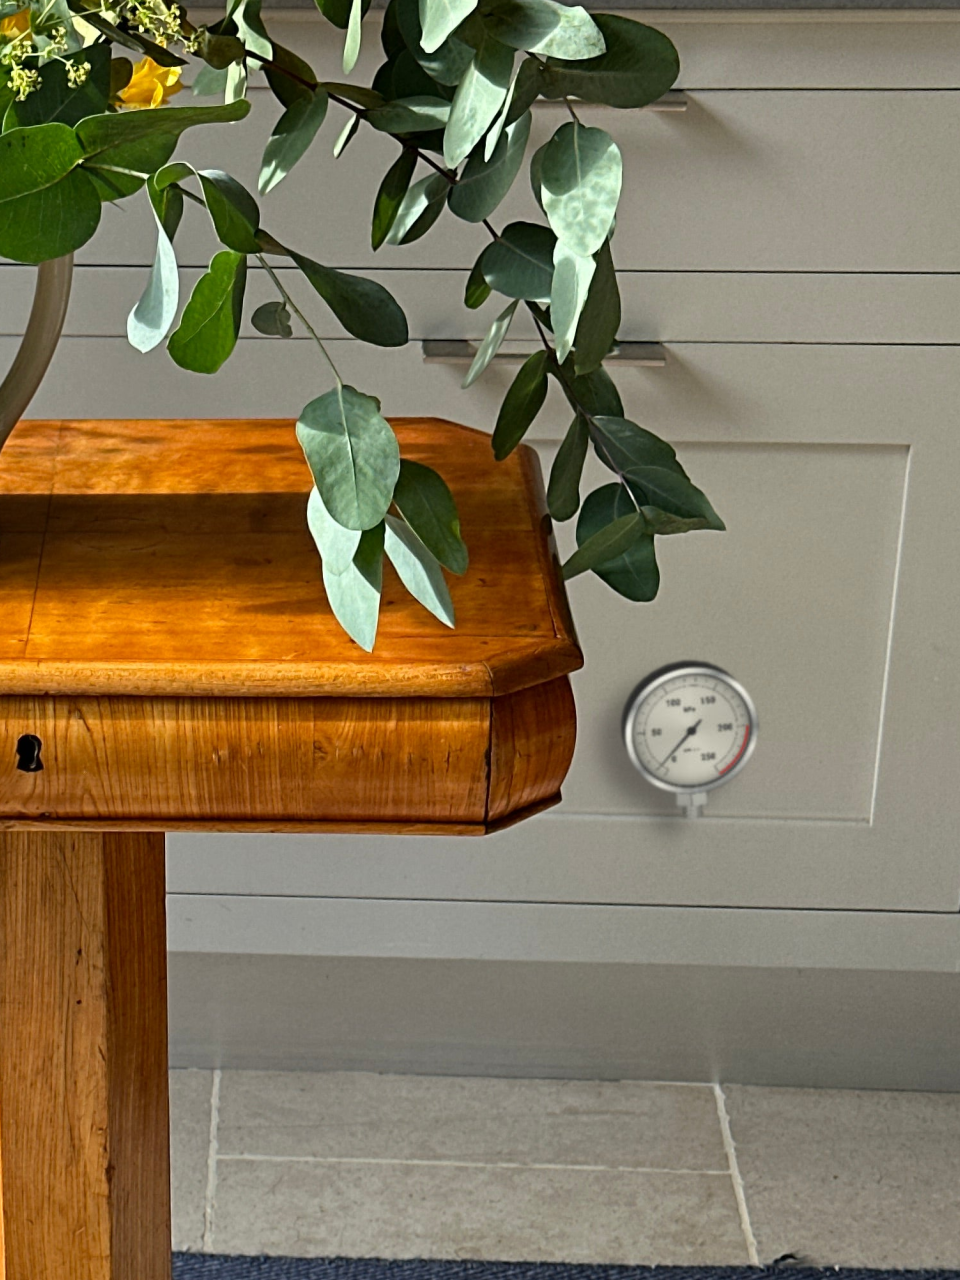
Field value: kPa 10
